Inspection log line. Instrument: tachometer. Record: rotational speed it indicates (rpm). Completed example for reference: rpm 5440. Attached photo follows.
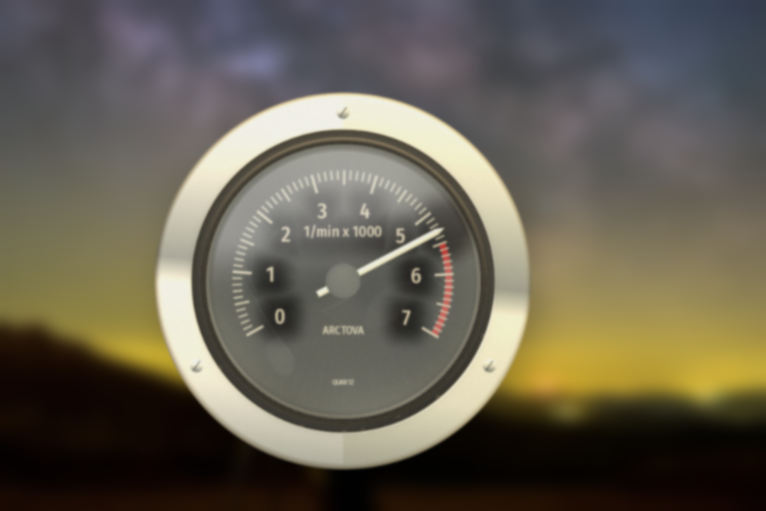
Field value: rpm 5300
